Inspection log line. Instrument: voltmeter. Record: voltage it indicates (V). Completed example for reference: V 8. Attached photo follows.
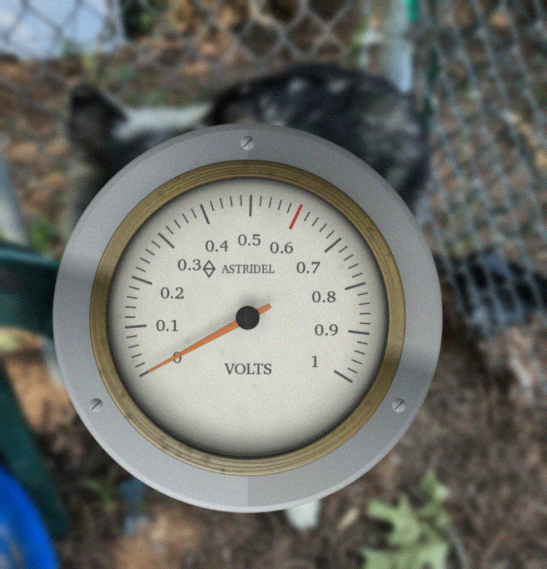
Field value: V 0
